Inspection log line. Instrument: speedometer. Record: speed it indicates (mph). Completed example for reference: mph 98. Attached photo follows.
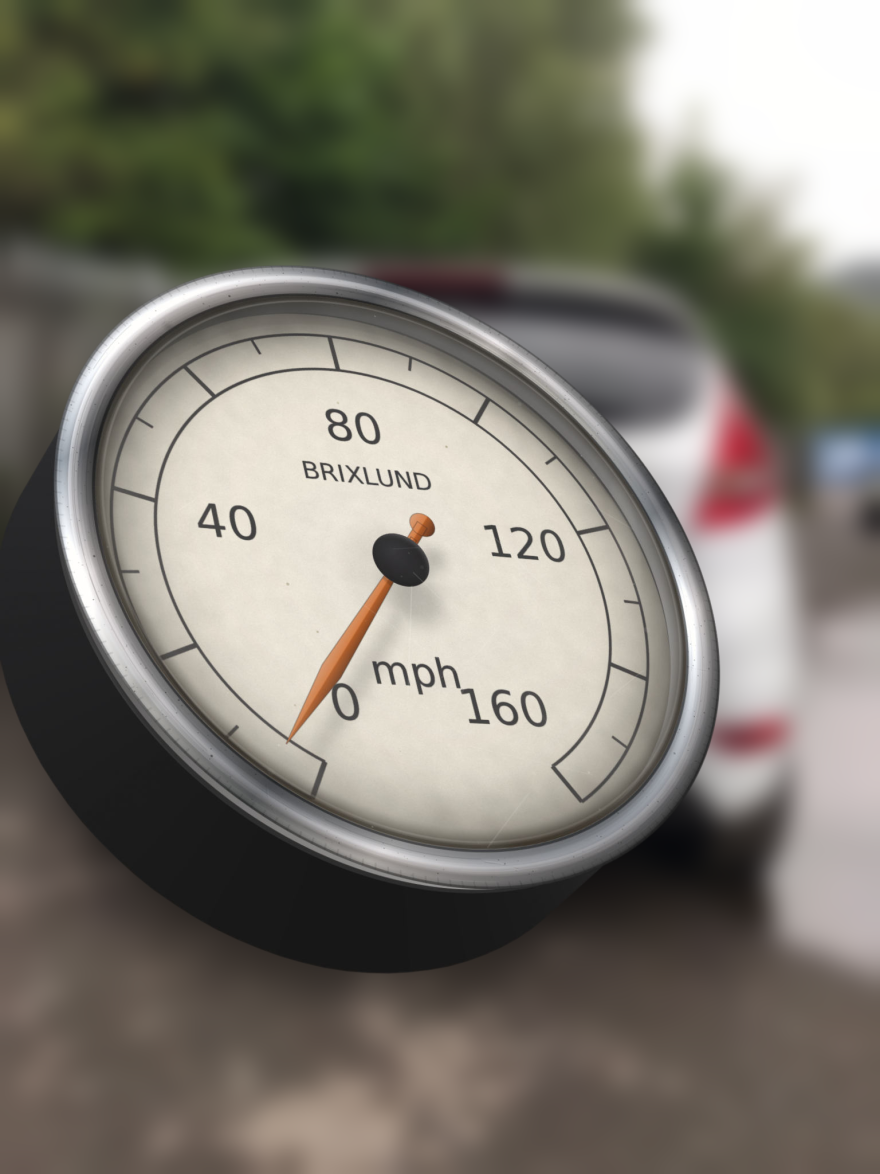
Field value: mph 5
